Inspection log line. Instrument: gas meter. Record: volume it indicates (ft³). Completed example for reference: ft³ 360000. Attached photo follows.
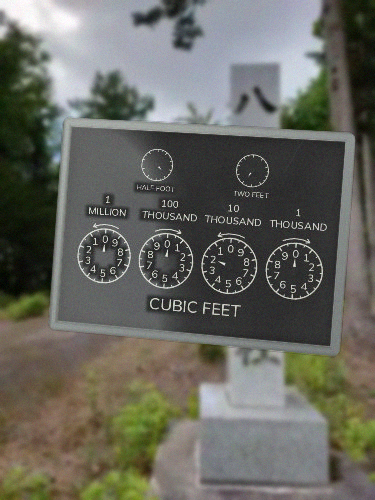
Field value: ft³ 2000
